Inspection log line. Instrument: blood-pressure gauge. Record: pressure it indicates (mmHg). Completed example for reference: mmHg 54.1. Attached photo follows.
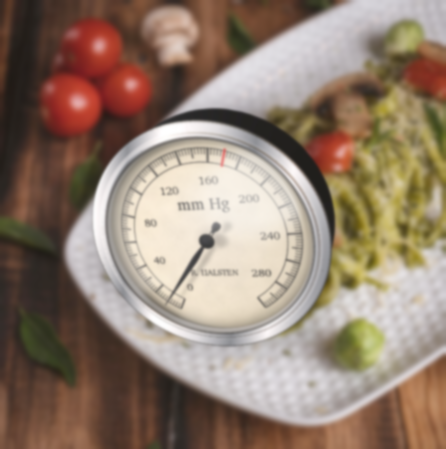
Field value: mmHg 10
